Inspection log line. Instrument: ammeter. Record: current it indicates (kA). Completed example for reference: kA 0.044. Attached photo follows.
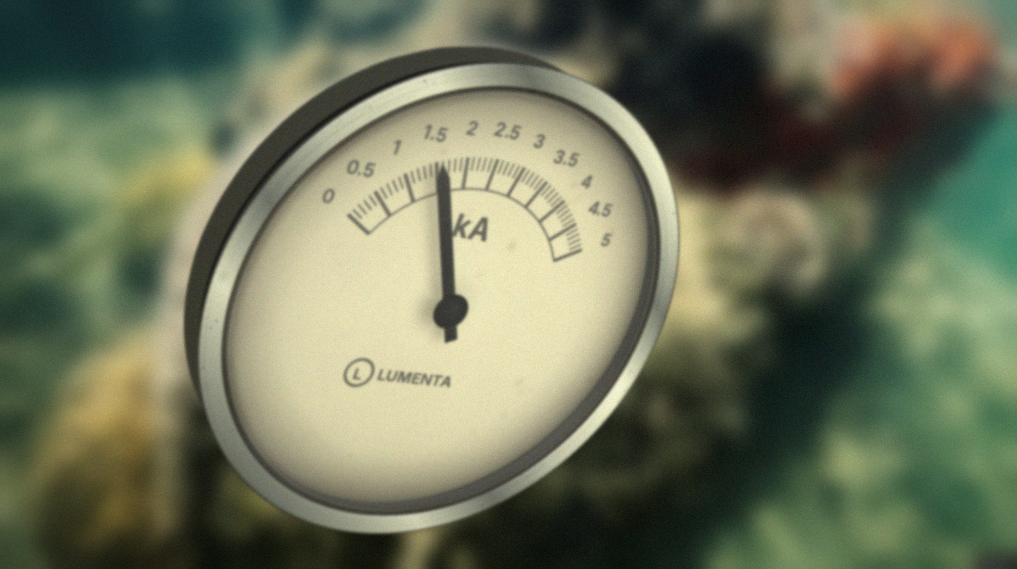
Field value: kA 1.5
